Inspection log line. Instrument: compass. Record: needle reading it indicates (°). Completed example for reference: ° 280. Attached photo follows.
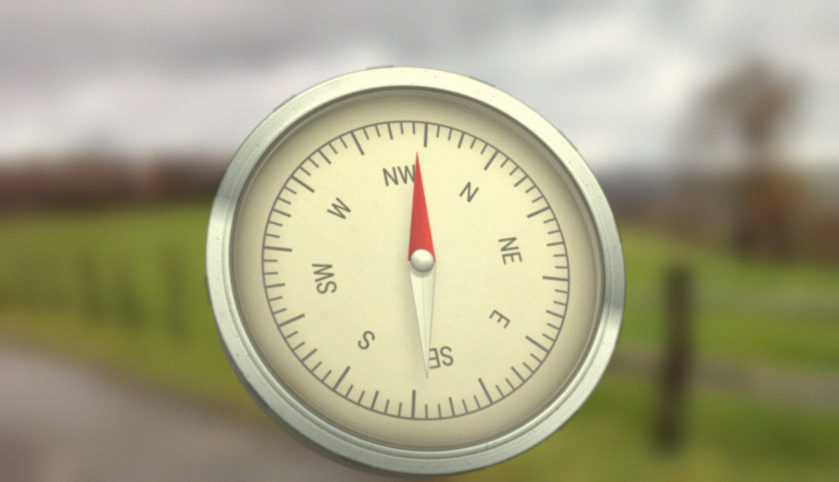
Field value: ° 325
